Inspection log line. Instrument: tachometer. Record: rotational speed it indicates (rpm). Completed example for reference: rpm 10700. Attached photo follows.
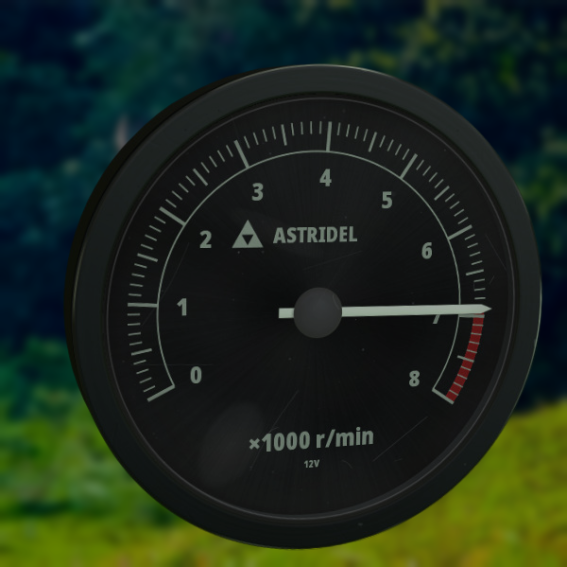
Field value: rpm 6900
